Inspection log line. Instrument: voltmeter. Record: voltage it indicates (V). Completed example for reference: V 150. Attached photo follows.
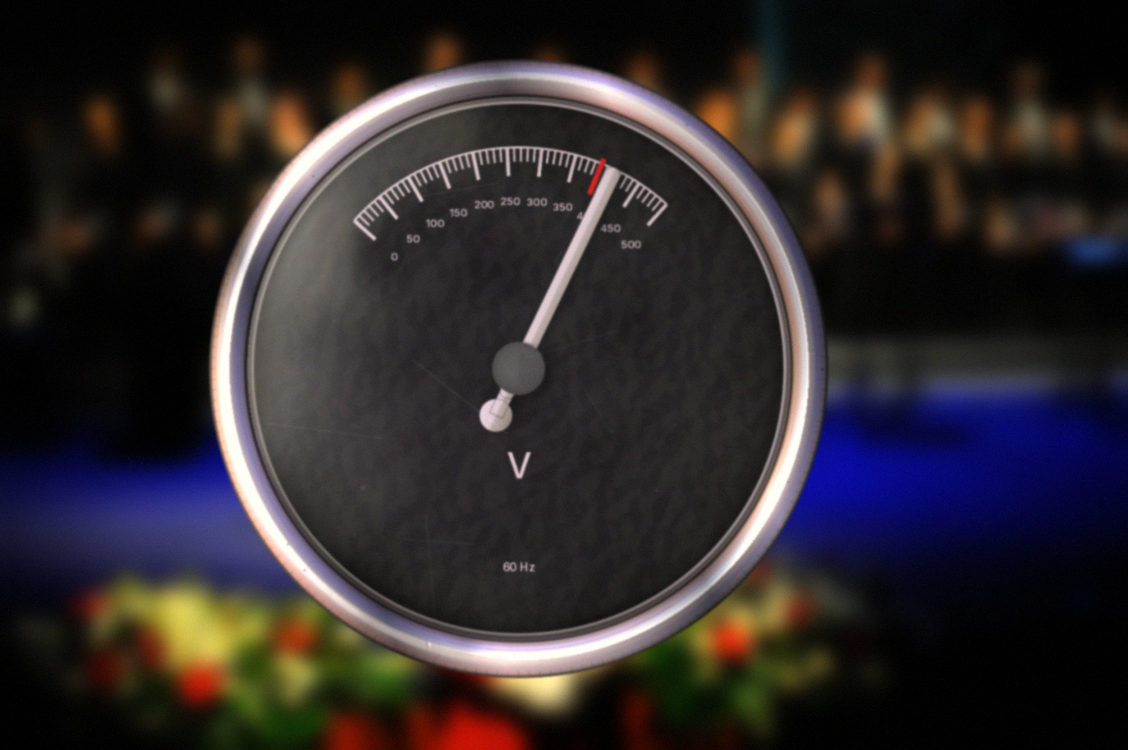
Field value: V 410
